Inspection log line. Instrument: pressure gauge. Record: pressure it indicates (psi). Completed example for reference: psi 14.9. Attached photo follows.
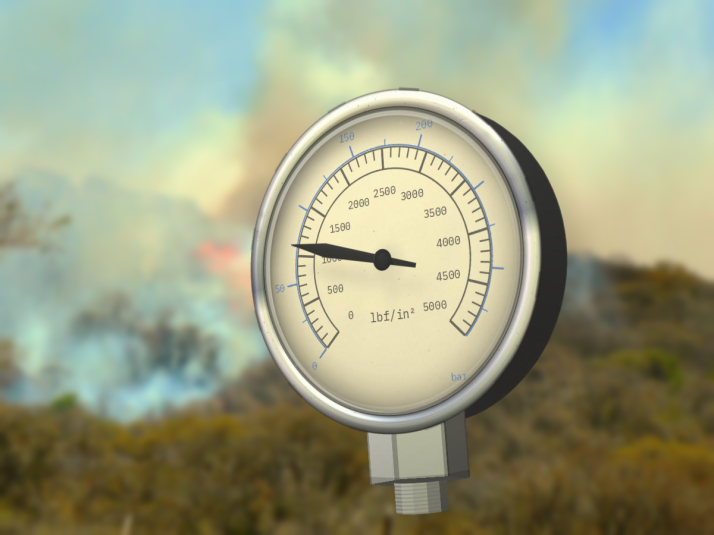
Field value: psi 1100
